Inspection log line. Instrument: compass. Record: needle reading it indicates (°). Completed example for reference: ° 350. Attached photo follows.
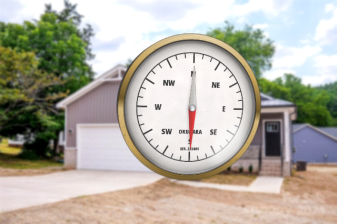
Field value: ° 180
